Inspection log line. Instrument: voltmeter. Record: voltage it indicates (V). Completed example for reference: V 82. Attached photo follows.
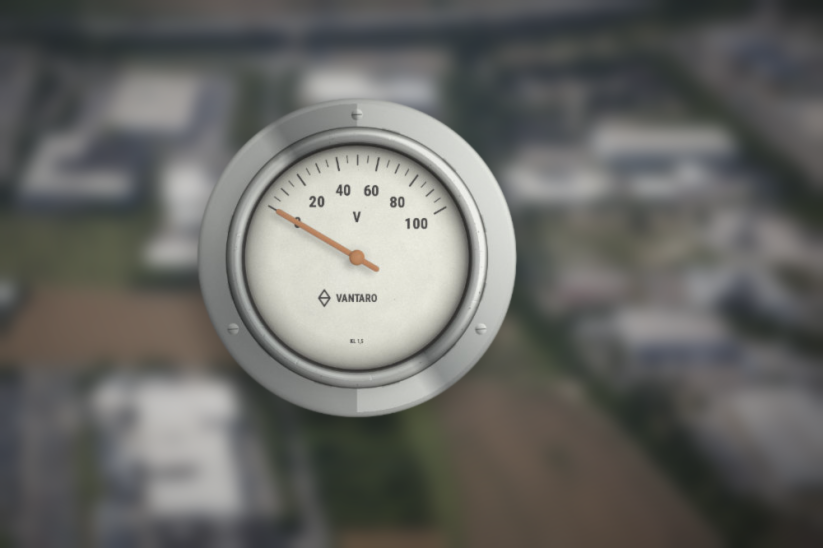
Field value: V 0
